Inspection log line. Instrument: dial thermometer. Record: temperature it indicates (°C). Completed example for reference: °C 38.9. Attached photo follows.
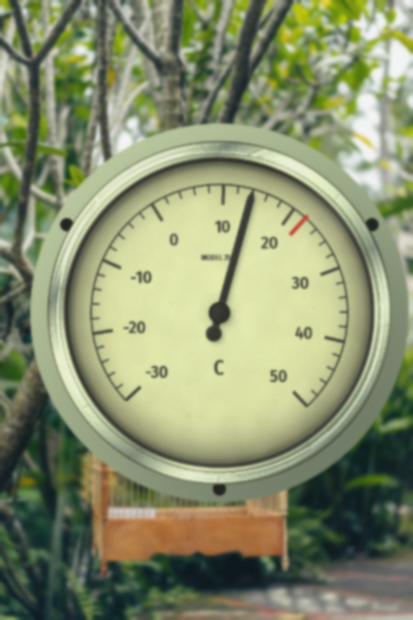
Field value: °C 14
